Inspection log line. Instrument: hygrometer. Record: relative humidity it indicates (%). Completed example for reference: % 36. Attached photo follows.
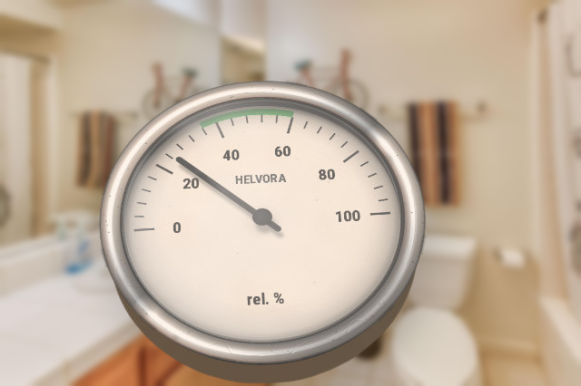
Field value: % 24
